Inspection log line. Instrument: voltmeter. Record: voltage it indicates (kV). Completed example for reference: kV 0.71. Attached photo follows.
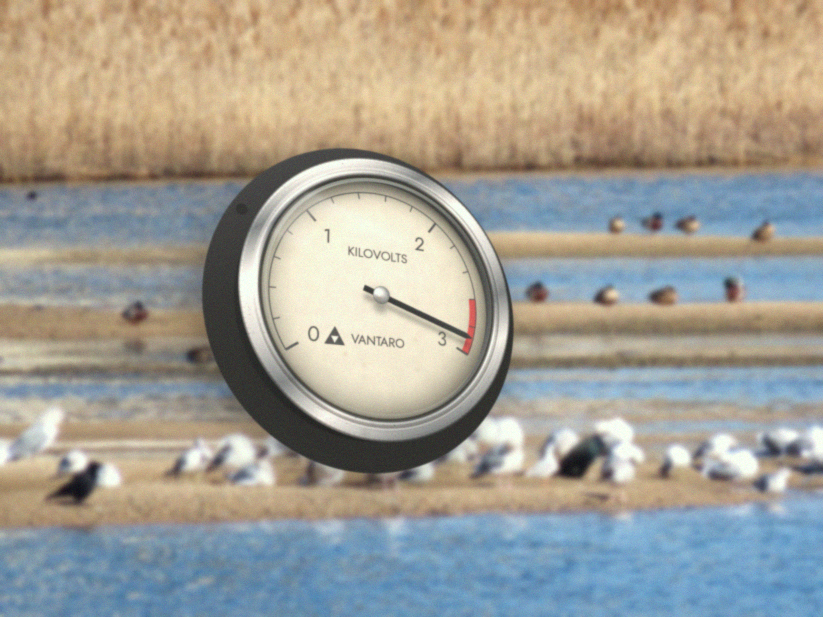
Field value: kV 2.9
